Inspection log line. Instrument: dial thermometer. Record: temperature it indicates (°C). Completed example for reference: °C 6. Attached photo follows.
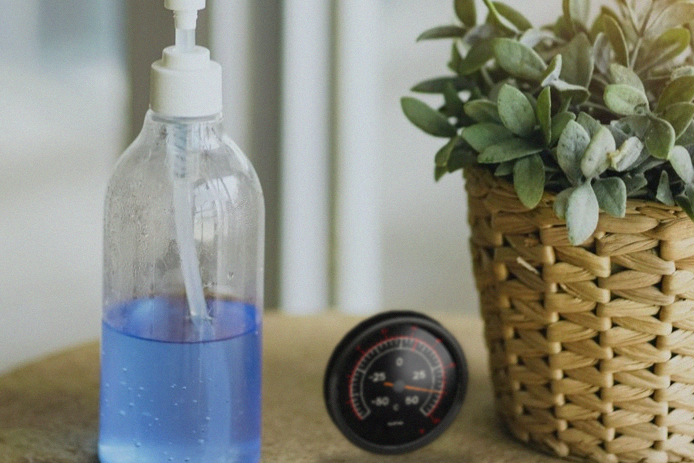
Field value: °C 37.5
